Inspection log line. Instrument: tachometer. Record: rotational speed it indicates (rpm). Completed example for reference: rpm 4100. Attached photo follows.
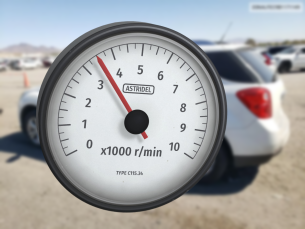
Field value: rpm 3500
